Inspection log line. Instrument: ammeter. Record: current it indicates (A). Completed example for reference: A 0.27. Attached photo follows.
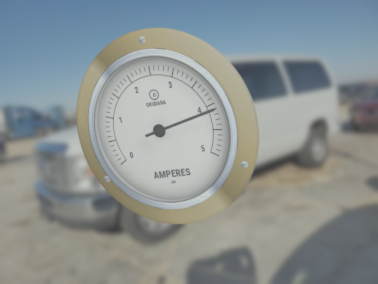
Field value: A 4.1
